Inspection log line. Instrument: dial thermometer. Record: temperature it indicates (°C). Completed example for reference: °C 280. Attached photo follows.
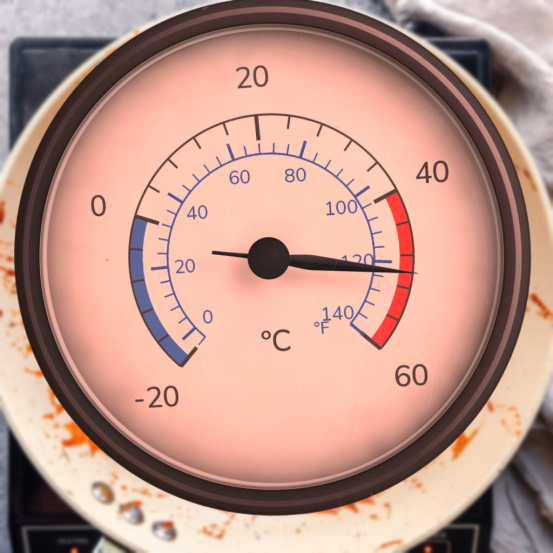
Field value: °C 50
